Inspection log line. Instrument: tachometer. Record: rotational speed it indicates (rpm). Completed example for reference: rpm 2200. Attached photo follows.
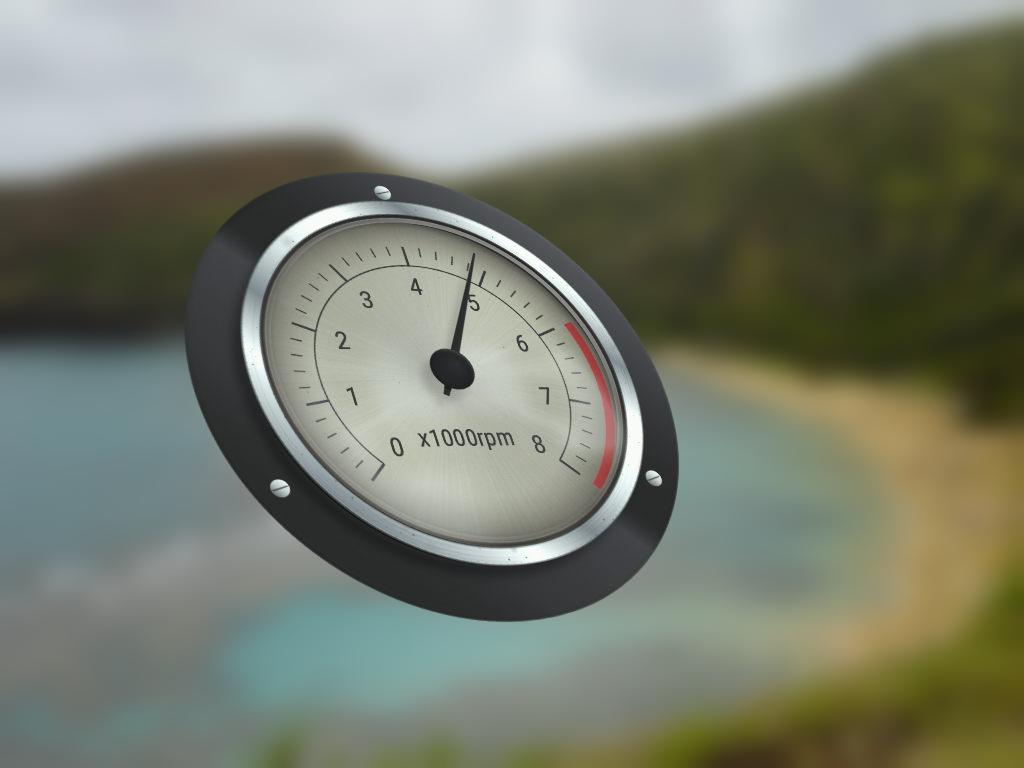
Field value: rpm 4800
